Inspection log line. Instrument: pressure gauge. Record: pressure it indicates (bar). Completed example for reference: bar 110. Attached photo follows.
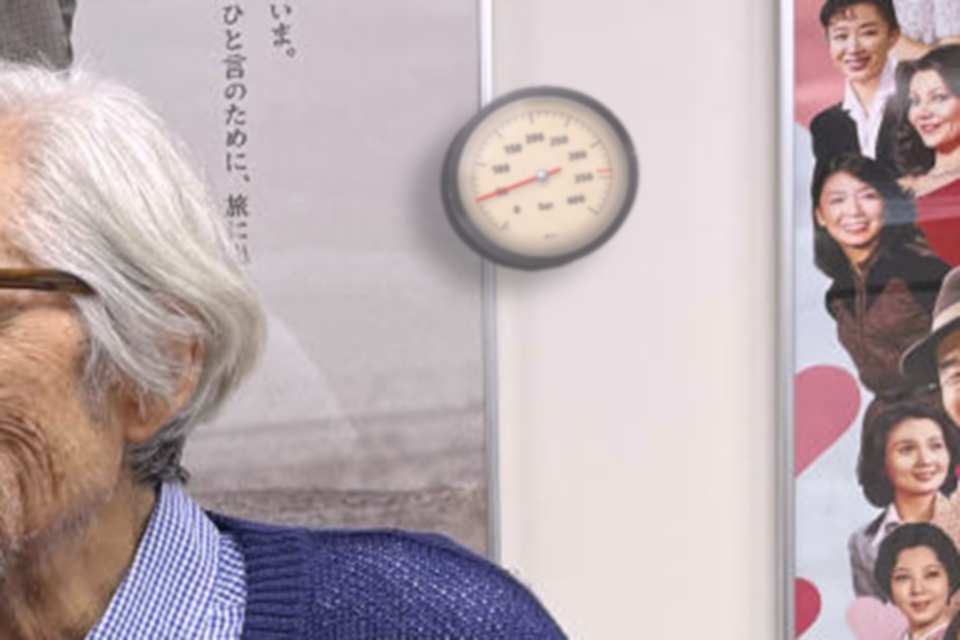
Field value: bar 50
